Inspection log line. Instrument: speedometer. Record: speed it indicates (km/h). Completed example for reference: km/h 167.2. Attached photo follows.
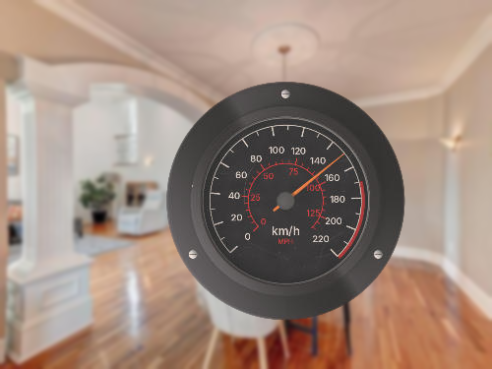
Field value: km/h 150
